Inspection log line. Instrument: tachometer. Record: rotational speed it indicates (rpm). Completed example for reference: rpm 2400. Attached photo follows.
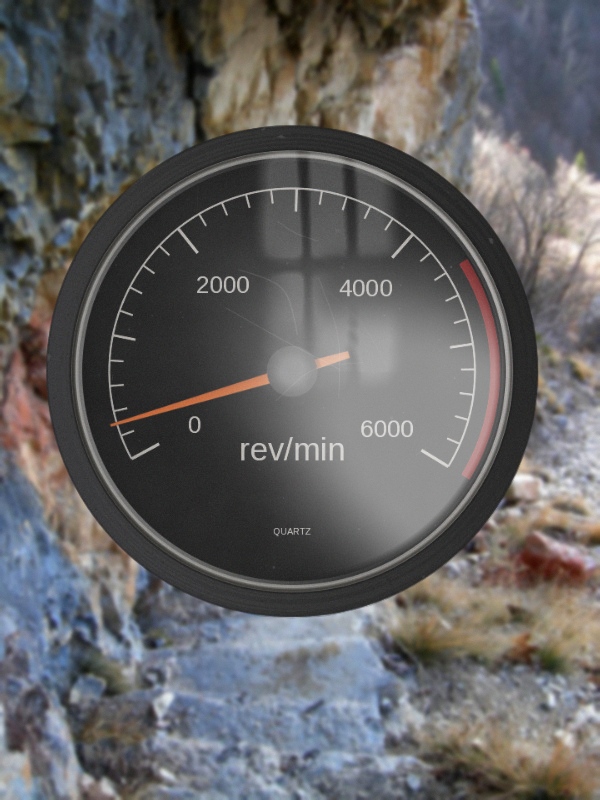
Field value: rpm 300
